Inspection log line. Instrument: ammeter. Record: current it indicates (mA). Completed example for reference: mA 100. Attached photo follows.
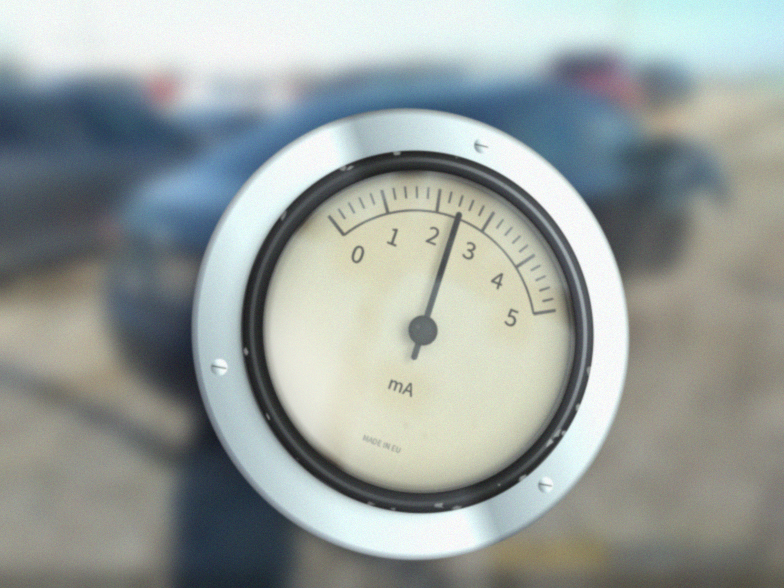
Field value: mA 2.4
